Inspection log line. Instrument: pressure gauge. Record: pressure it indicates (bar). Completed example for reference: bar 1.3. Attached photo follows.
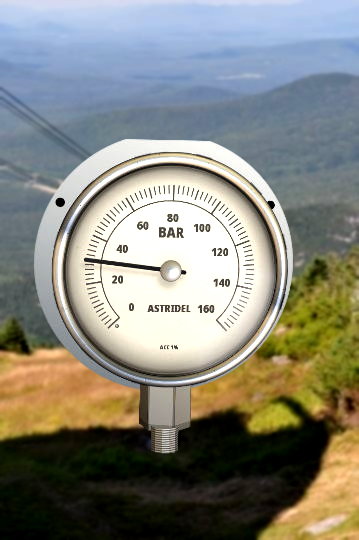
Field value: bar 30
